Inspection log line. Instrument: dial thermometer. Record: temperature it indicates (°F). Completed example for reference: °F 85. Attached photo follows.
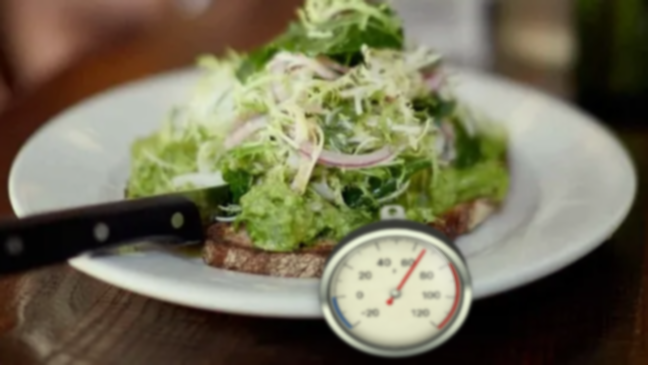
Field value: °F 65
